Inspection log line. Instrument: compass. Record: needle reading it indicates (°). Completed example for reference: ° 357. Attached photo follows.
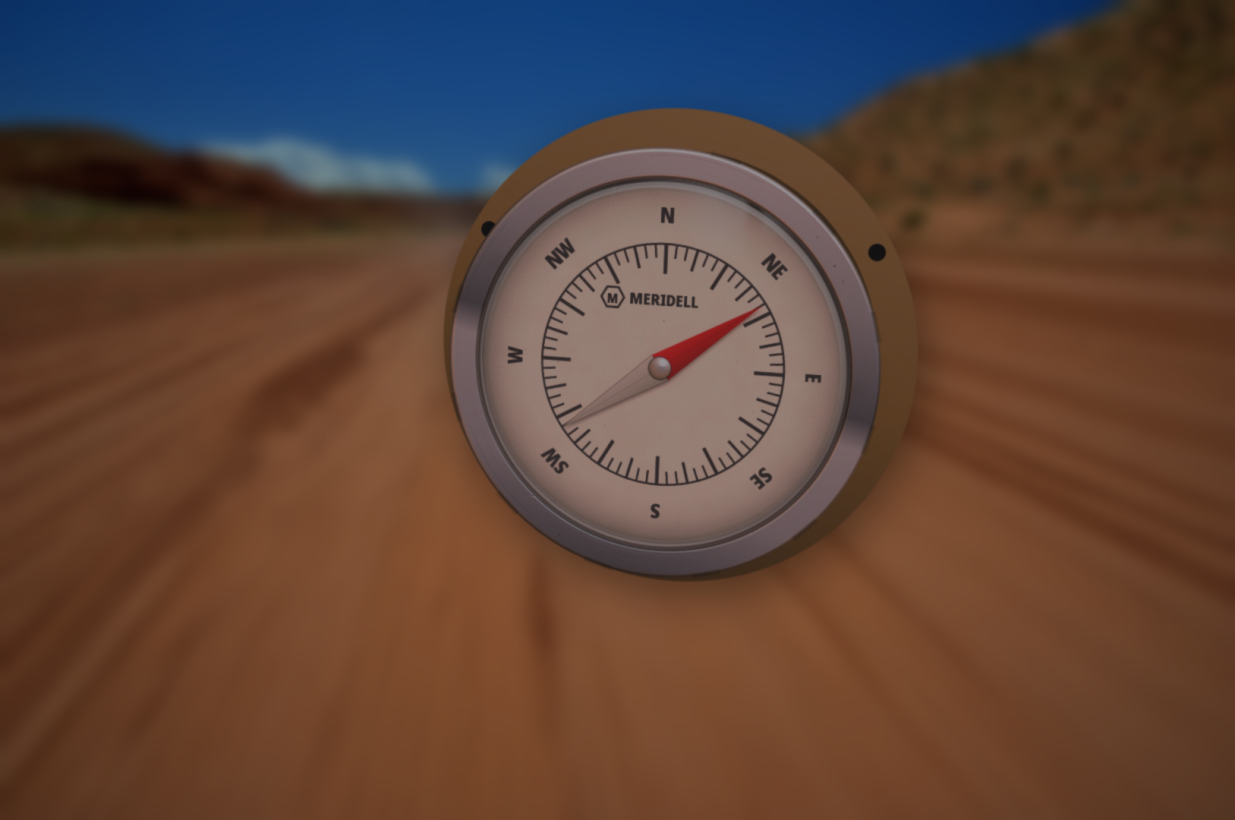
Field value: ° 55
